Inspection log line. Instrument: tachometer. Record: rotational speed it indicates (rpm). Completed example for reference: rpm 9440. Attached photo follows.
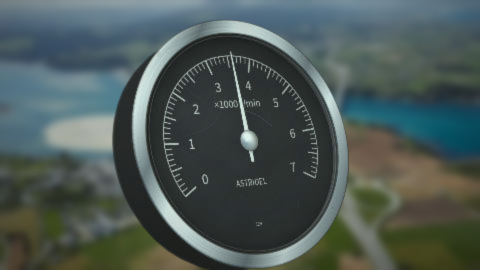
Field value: rpm 3500
